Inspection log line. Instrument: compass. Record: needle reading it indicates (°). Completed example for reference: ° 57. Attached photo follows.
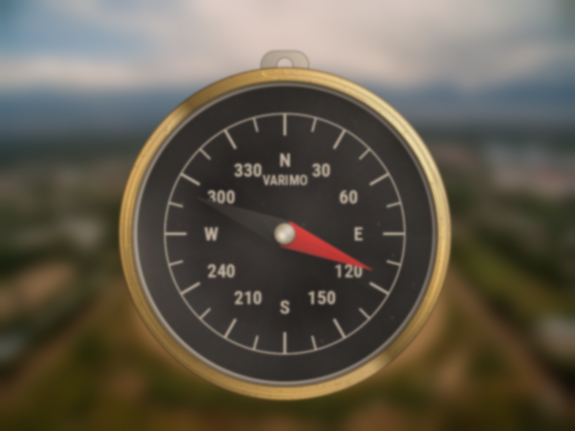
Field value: ° 112.5
